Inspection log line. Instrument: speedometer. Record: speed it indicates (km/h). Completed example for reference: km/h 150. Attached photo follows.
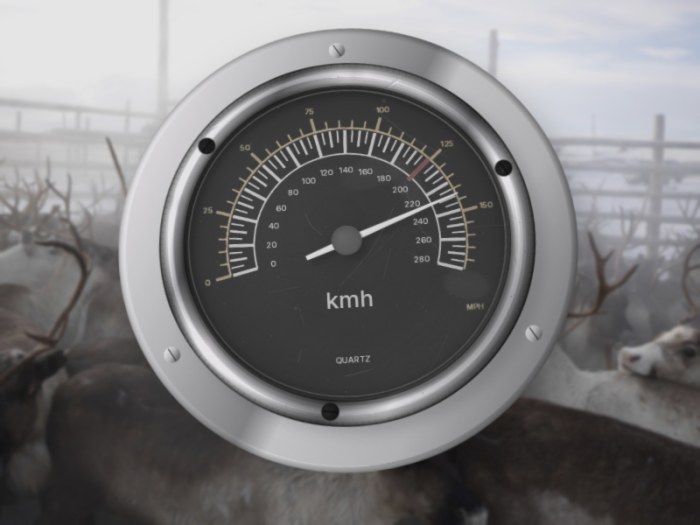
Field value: km/h 230
